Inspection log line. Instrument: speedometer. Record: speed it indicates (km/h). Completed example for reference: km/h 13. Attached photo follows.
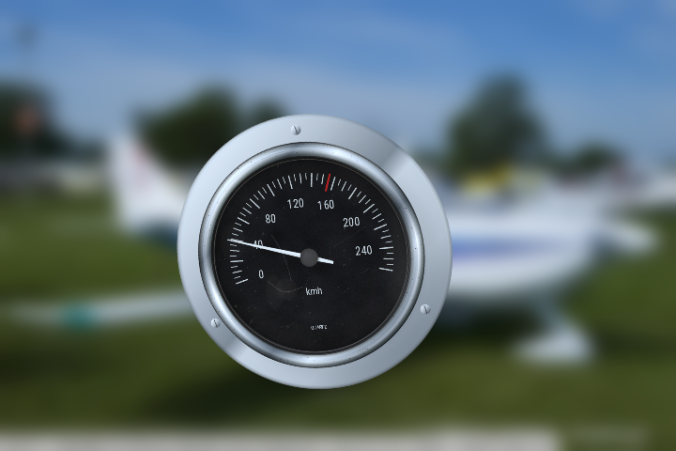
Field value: km/h 40
